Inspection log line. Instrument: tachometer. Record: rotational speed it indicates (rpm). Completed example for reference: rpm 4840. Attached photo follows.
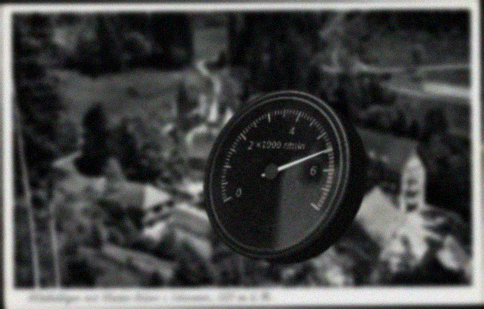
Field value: rpm 5500
